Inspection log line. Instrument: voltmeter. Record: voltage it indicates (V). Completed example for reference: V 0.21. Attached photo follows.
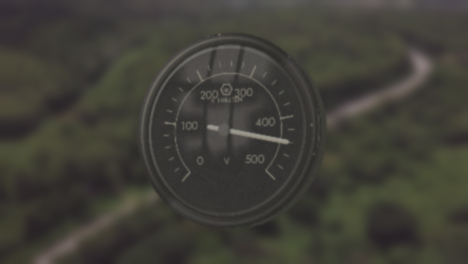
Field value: V 440
